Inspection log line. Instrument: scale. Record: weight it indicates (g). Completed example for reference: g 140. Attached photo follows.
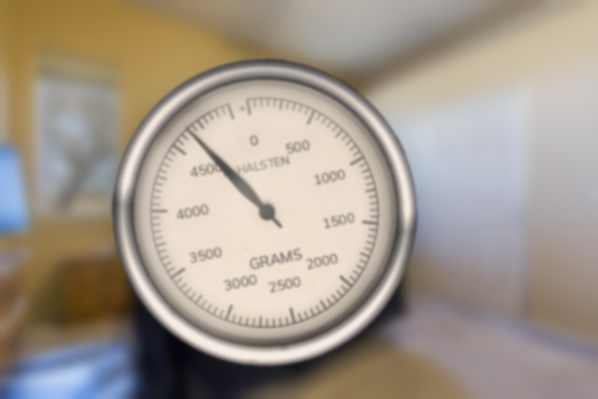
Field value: g 4650
